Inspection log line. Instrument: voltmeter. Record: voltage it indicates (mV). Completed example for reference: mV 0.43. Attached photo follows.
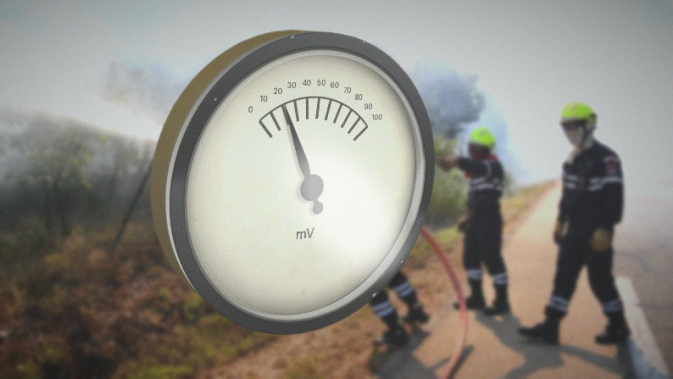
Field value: mV 20
